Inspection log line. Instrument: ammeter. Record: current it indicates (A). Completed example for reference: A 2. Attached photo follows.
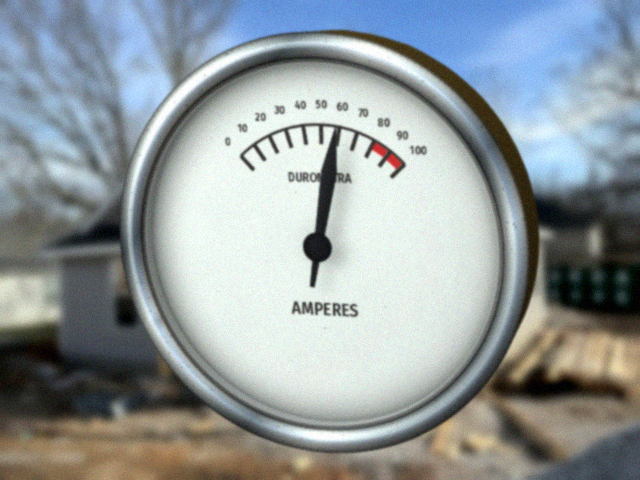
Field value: A 60
